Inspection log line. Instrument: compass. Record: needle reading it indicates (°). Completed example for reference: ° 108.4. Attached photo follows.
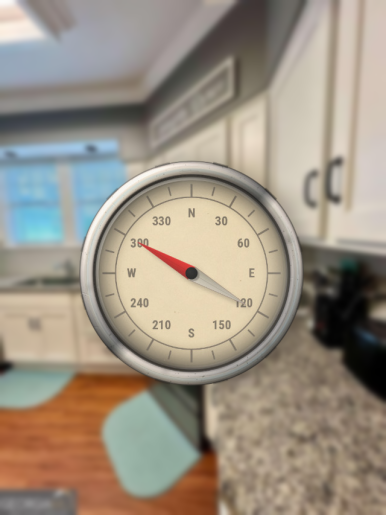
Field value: ° 300
